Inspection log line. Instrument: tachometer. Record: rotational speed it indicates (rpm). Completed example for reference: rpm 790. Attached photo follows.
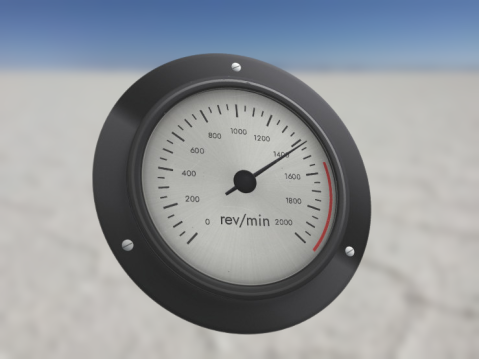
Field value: rpm 1425
